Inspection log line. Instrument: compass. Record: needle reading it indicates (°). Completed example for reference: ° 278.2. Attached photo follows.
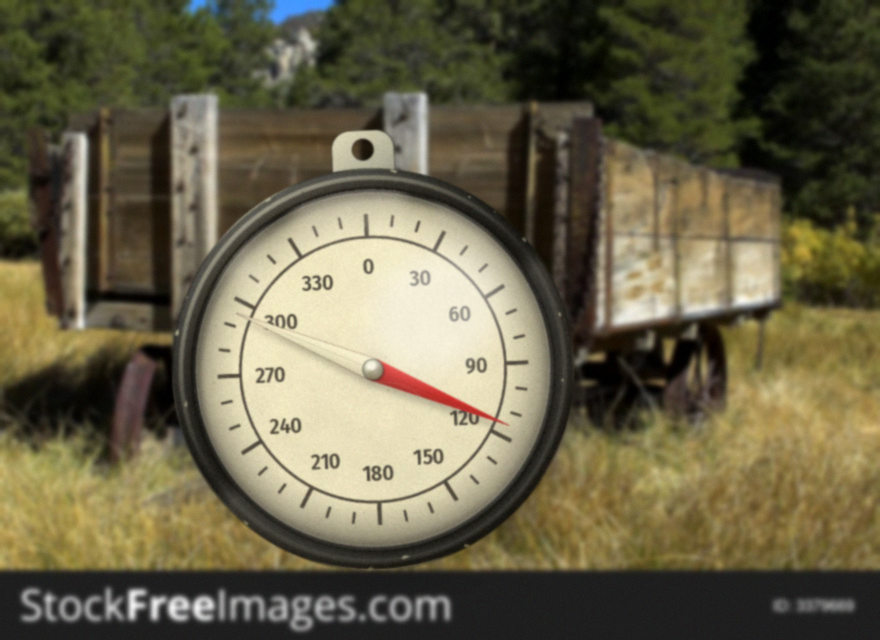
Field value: ° 115
